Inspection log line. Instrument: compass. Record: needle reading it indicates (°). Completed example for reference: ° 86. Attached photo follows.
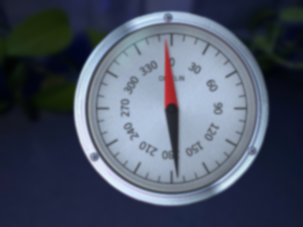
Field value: ° 355
